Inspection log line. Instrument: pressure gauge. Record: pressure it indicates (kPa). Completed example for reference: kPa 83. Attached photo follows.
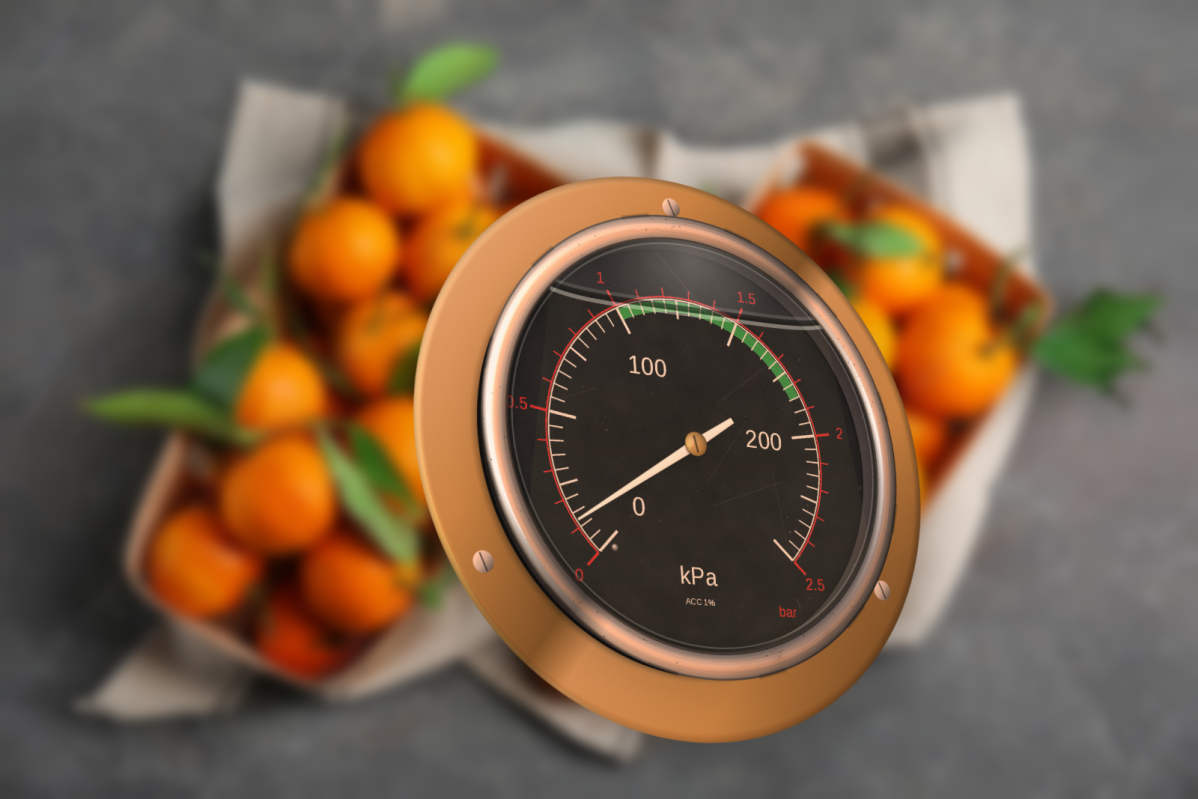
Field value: kPa 12.5
